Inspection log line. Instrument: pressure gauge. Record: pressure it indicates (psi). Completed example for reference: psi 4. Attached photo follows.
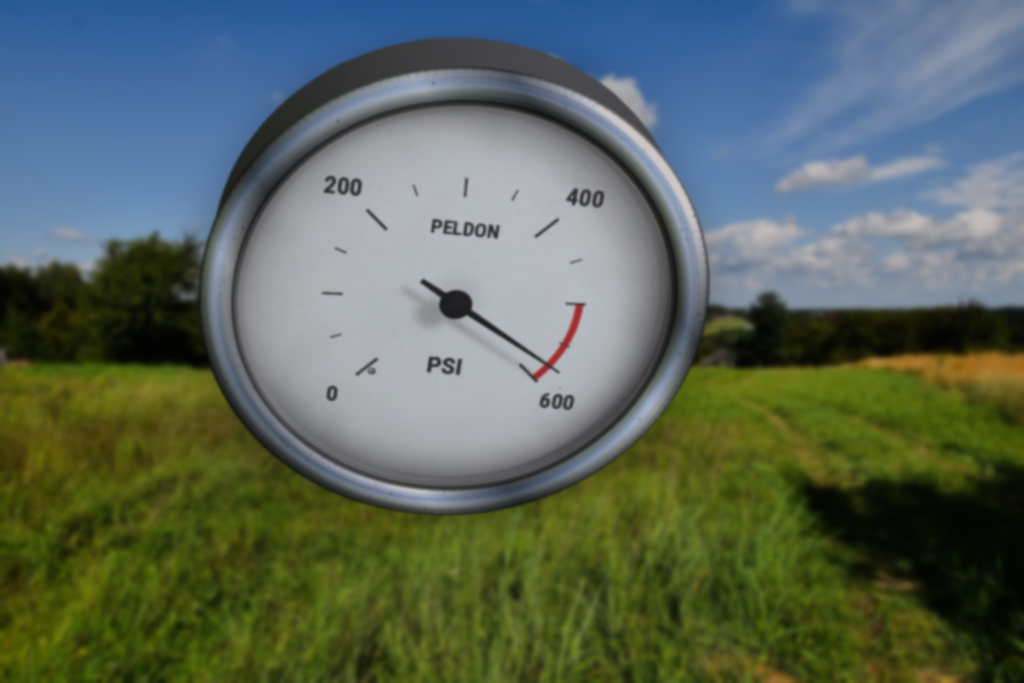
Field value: psi 575
